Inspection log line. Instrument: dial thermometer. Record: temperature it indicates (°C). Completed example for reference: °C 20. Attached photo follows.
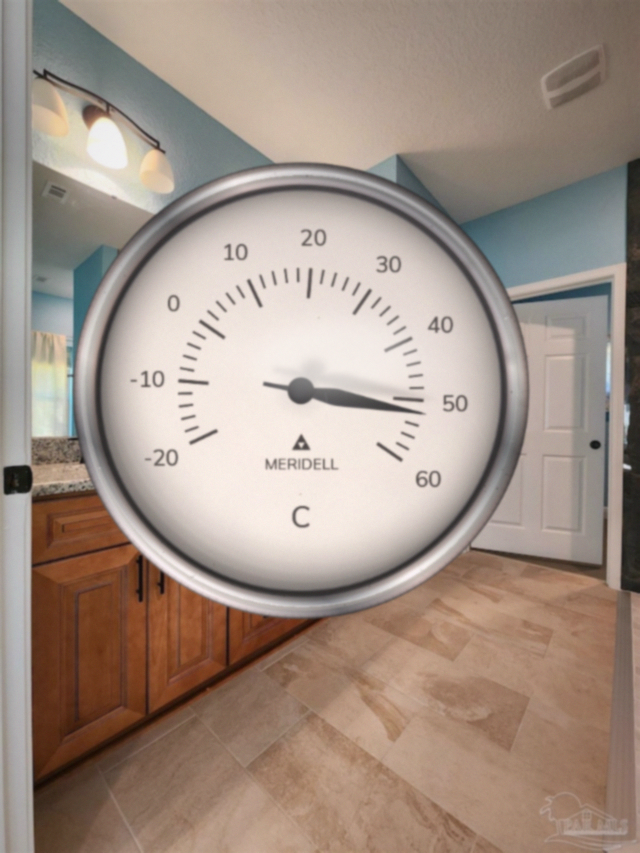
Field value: °C 52
